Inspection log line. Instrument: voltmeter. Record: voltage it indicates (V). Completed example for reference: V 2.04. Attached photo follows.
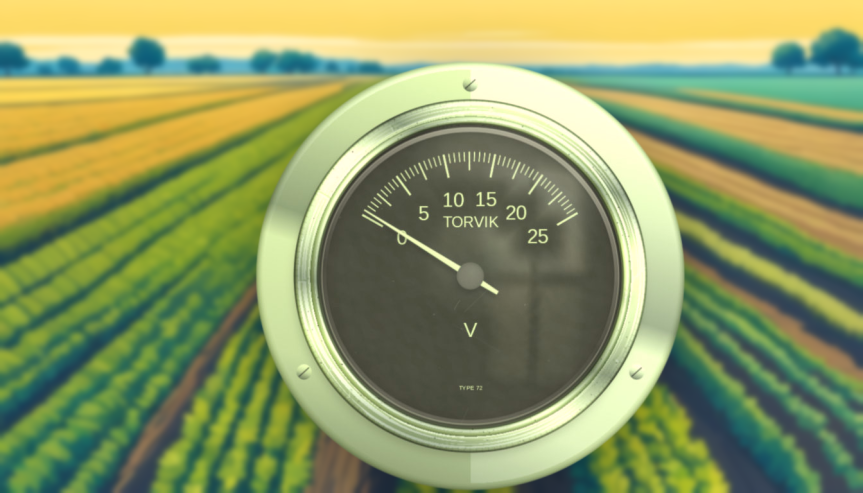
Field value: V 0.5
